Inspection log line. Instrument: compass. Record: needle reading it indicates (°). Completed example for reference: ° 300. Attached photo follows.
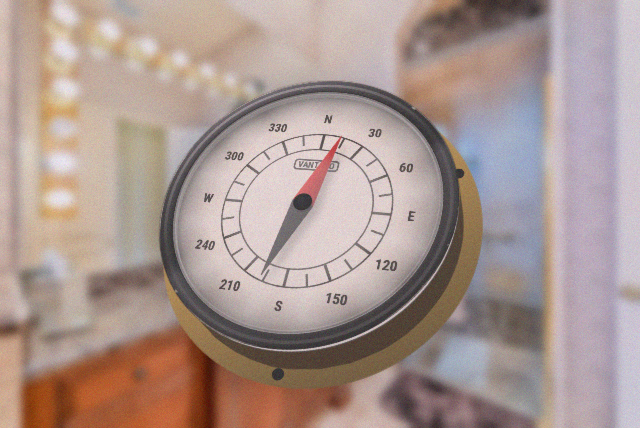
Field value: ° 15
